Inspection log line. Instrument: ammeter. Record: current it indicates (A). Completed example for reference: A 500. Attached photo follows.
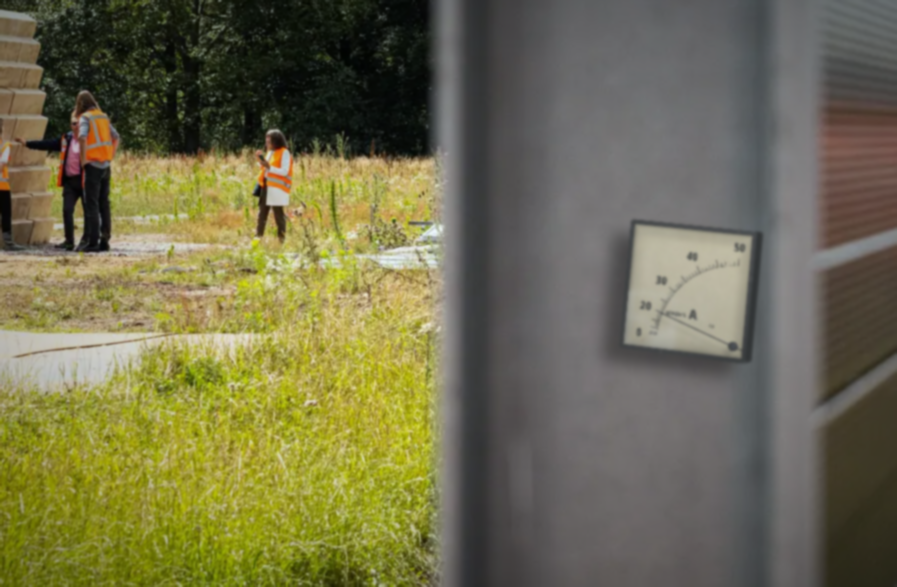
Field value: A 20
